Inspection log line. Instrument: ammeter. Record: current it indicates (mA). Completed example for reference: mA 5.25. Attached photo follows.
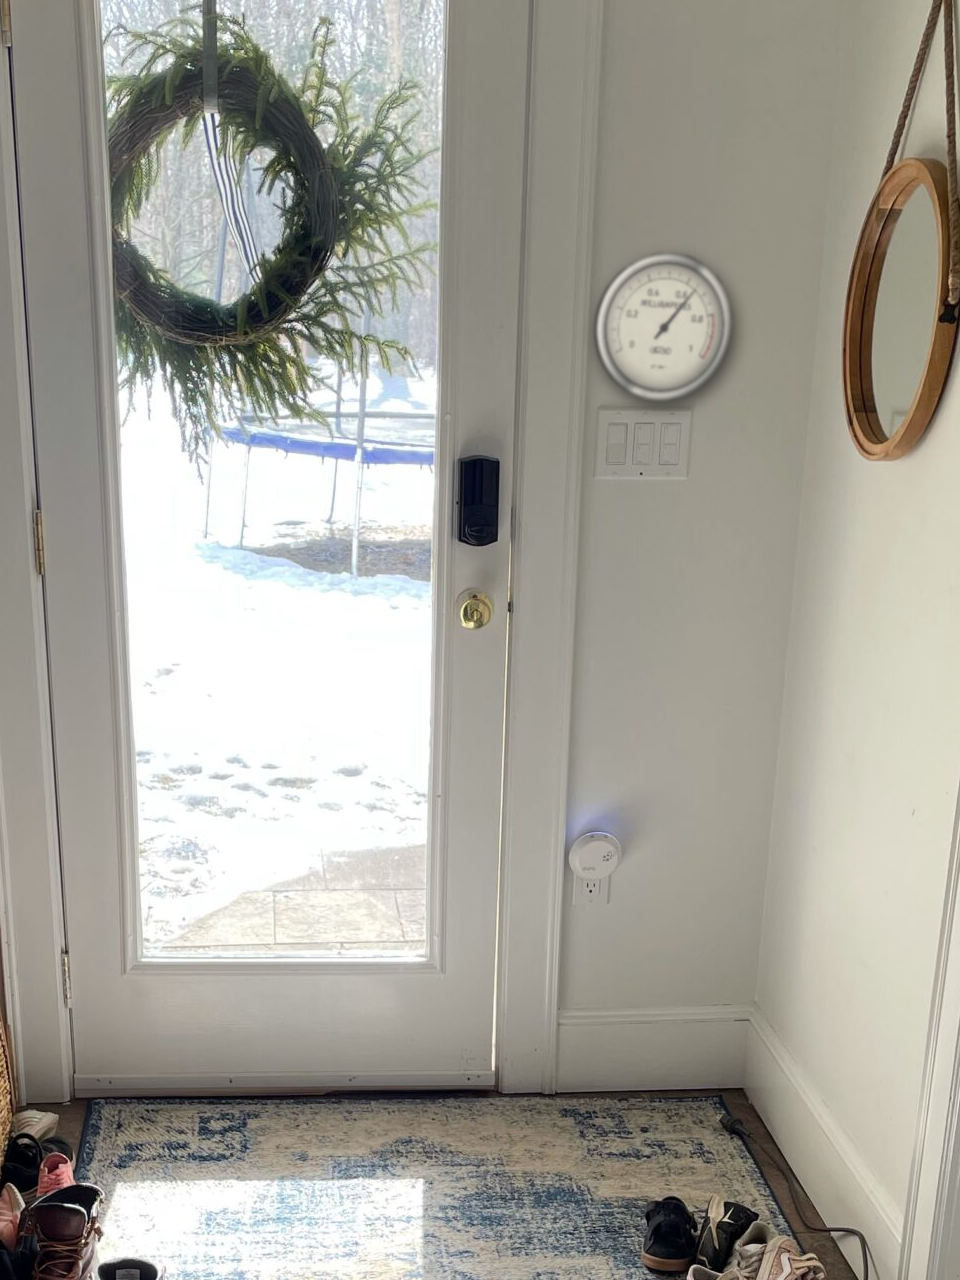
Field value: mA 0.65
